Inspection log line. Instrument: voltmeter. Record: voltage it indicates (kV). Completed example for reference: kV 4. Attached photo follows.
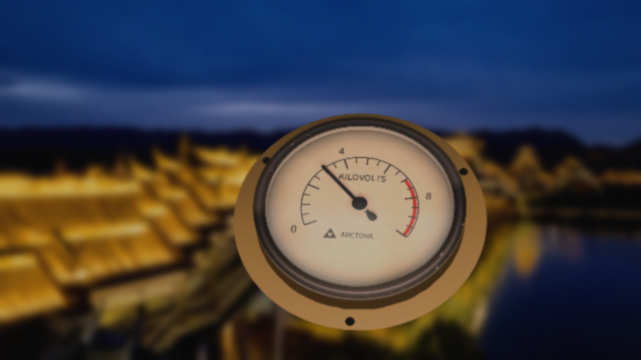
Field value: kV 3
